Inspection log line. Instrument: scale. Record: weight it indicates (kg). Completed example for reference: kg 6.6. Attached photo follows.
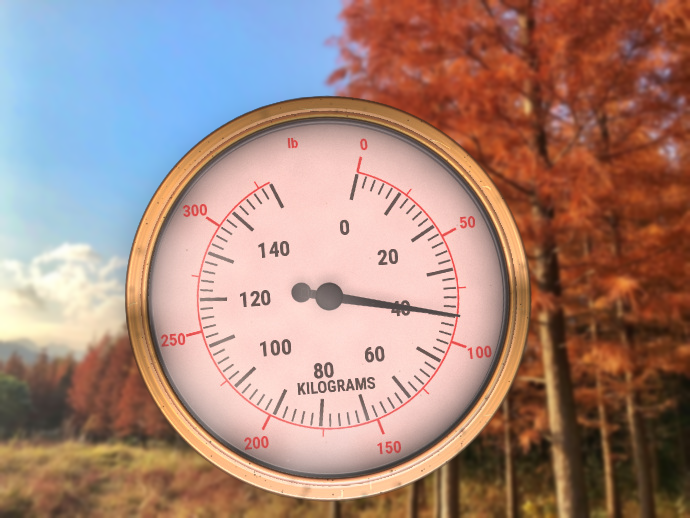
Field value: kg 40
